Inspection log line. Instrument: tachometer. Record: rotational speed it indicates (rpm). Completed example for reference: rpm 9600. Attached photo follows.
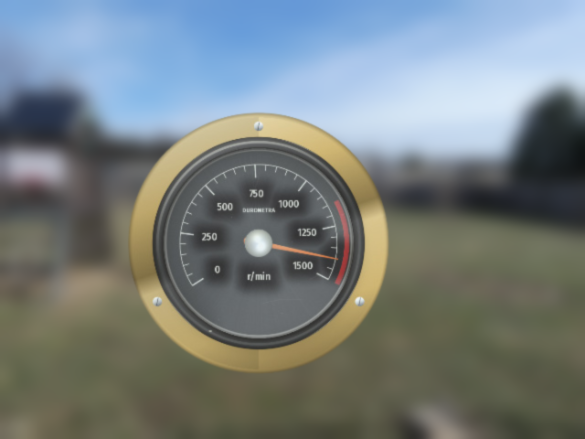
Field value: rpm 1400
